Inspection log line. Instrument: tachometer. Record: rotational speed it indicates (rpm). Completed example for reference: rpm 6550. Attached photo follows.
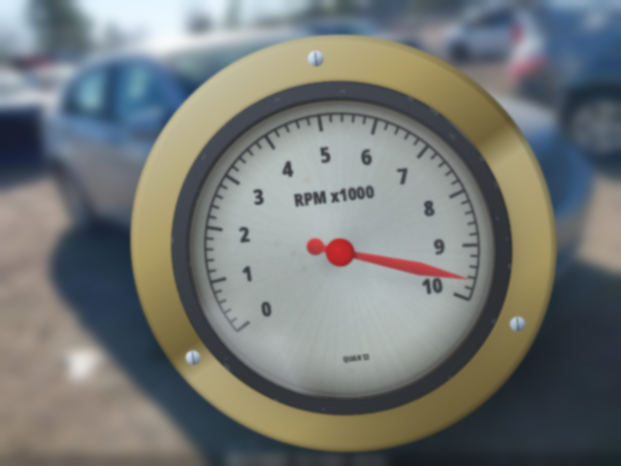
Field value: rpm 9600
